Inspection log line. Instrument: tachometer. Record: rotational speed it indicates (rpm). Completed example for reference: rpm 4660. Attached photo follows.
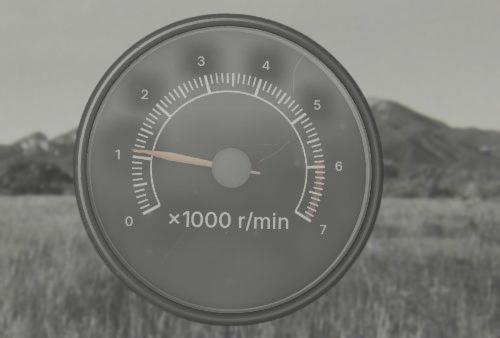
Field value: rpm 1100
